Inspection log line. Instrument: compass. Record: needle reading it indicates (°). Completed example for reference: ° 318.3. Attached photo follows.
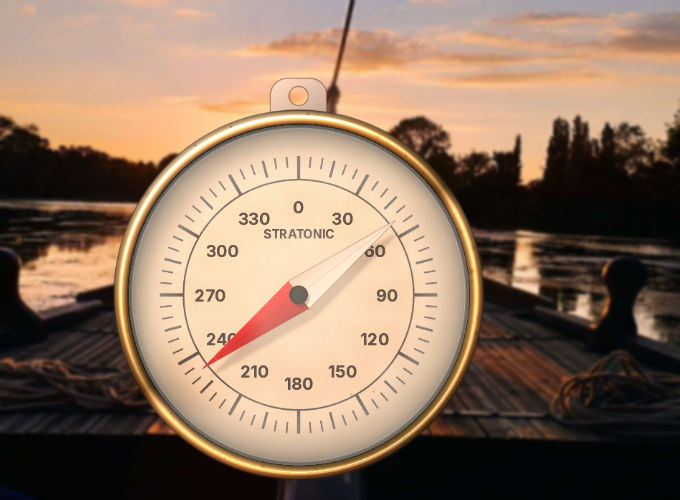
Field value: ° 232.5
